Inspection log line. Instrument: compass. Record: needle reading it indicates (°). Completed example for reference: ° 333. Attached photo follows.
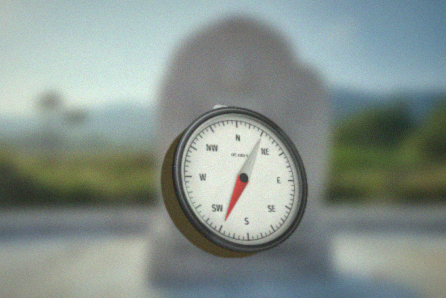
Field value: ° 210
